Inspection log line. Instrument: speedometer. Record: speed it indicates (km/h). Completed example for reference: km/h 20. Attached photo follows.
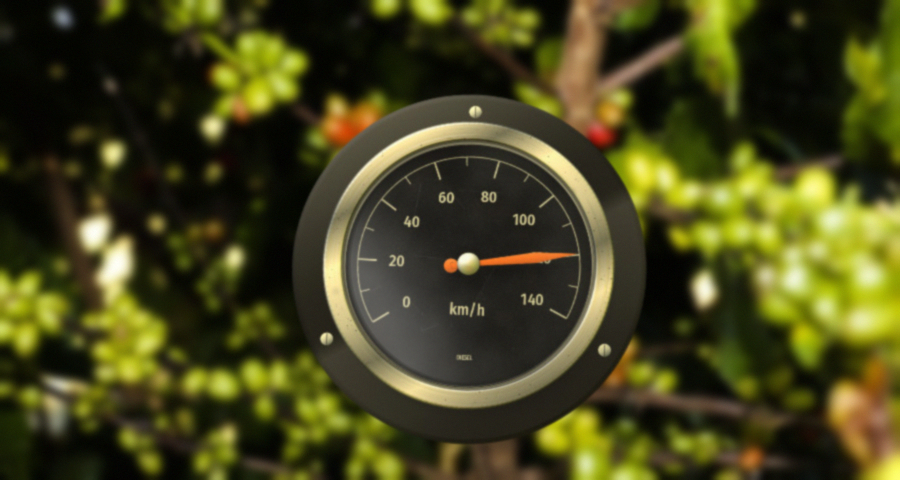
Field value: km/h 120
